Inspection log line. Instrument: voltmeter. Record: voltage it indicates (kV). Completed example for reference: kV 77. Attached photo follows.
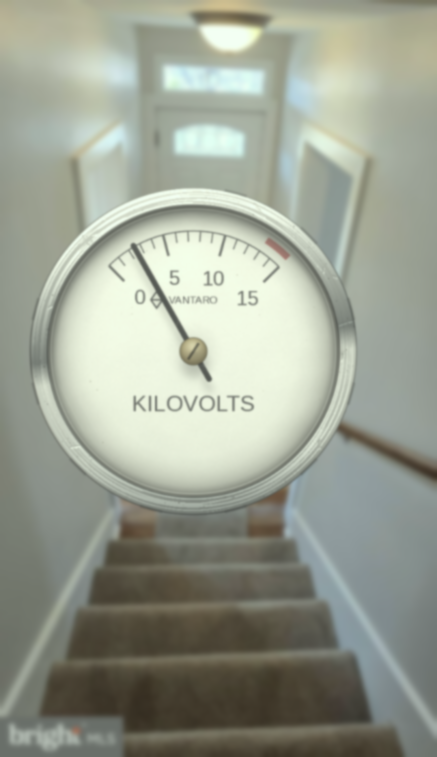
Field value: kV 2.5
